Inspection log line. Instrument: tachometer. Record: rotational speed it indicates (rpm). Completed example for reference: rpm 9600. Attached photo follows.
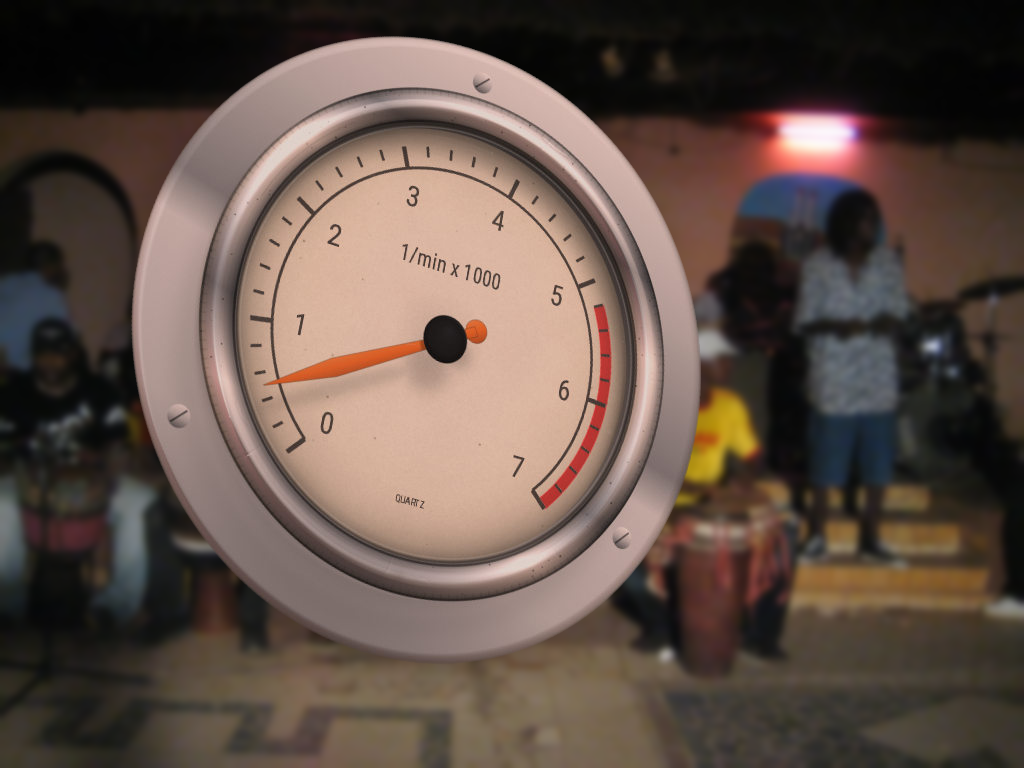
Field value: rpm 500
